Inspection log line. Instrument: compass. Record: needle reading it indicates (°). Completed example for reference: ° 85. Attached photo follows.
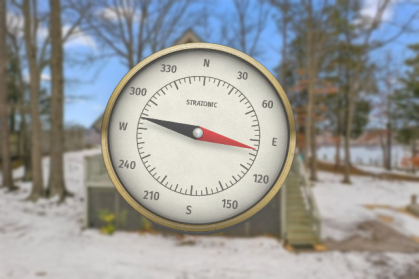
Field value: ° 100
